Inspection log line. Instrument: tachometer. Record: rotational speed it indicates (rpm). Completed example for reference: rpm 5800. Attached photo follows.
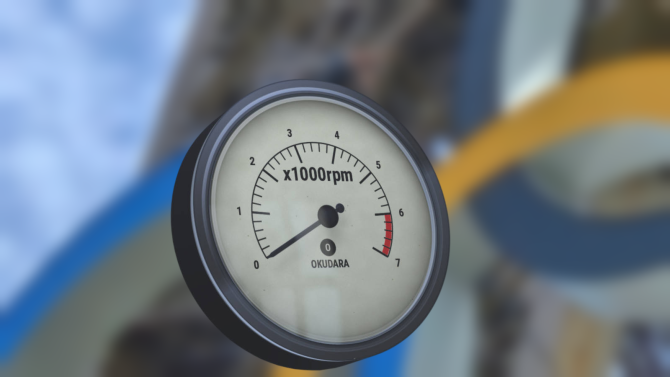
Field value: rpm 0
